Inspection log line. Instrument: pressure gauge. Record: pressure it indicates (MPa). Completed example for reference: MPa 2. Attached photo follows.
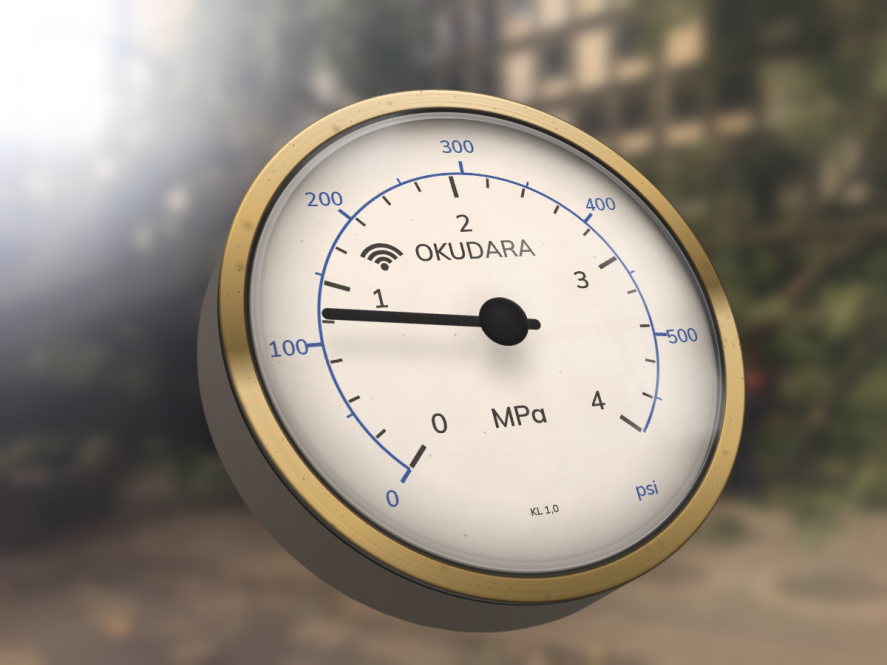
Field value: MPa 0.8
